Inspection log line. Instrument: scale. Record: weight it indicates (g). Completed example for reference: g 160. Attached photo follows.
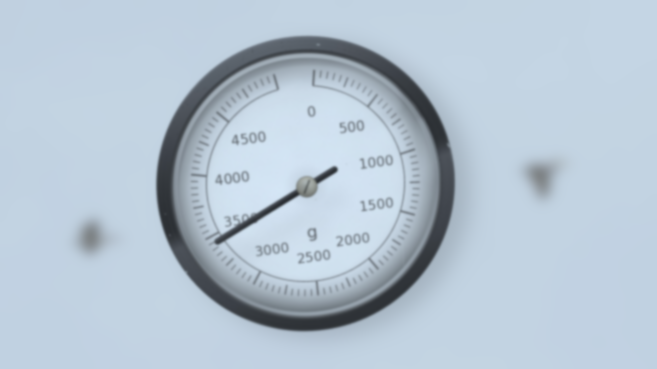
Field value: g 3450
